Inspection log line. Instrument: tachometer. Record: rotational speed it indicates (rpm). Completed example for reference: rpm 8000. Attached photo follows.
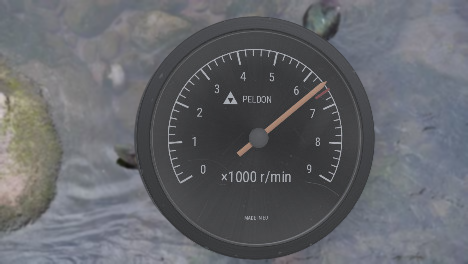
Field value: rpm 6400
